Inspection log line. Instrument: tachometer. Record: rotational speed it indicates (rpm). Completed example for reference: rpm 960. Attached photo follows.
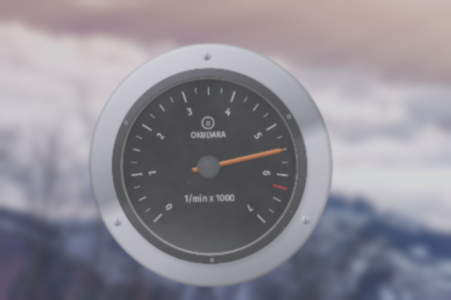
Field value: rpm 5500
